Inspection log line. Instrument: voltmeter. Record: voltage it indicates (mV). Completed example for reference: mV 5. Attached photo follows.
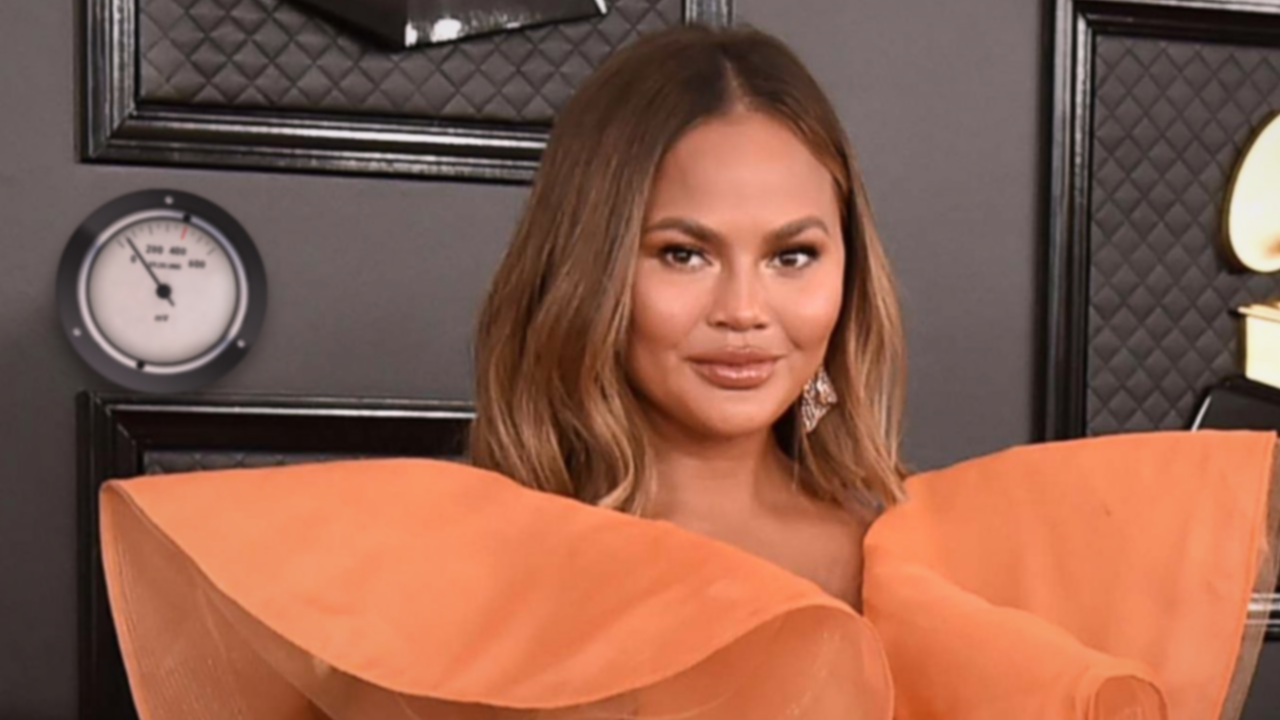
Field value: mV 50
